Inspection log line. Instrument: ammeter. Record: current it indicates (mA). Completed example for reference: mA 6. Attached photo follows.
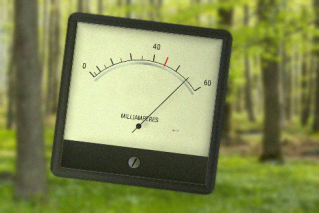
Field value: mA 55
